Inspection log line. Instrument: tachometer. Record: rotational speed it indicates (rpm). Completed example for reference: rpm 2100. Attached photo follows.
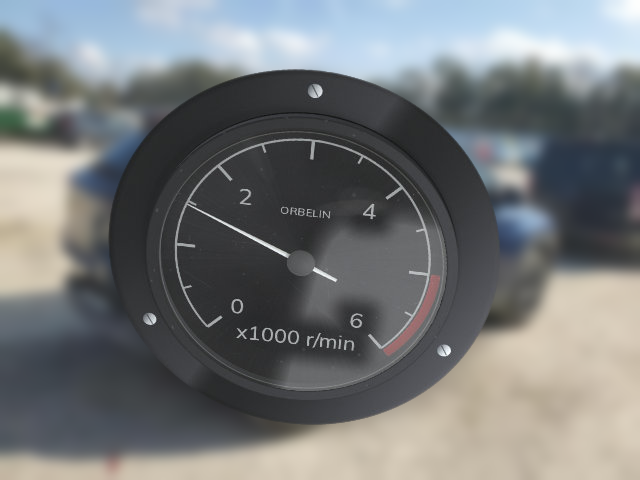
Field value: rpm 1500
